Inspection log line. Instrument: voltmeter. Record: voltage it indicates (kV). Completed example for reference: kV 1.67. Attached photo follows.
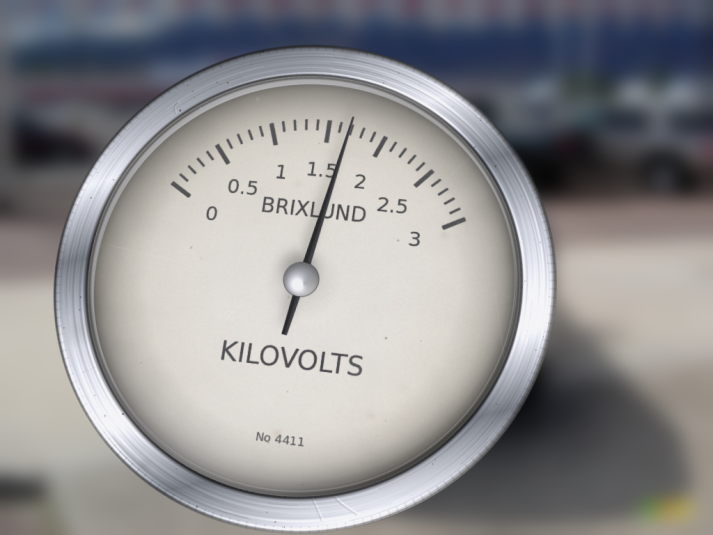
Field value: kV 1.7
